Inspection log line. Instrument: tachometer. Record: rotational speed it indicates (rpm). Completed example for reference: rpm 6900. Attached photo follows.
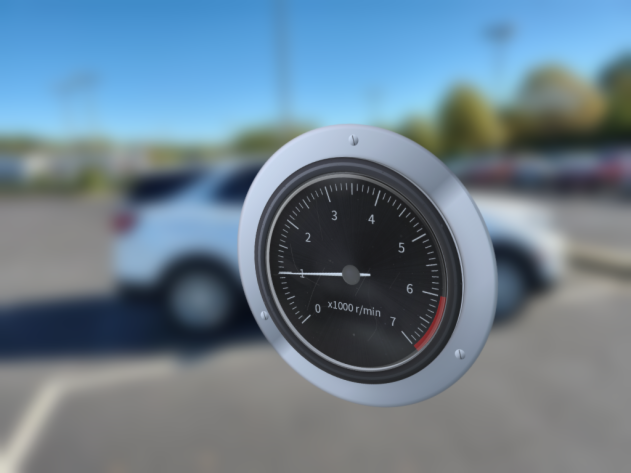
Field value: rpm 1000
